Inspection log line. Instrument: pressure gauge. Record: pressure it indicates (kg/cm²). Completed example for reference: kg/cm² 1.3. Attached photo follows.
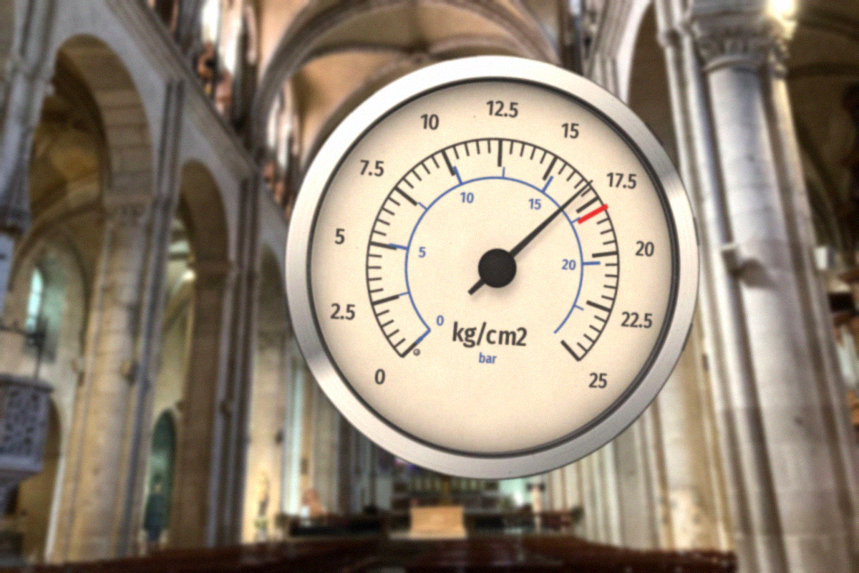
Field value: kg/cm² 16.75
